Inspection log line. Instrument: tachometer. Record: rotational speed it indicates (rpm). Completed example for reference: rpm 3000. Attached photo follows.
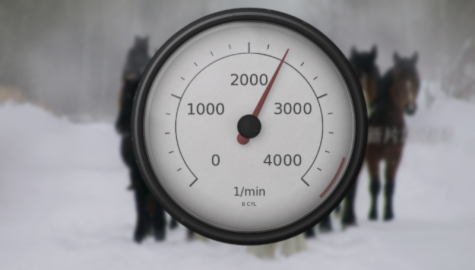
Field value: rpm 2400
